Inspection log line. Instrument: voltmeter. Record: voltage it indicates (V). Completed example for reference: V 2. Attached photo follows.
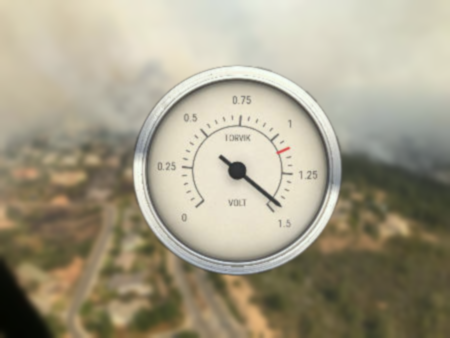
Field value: V 1.45
